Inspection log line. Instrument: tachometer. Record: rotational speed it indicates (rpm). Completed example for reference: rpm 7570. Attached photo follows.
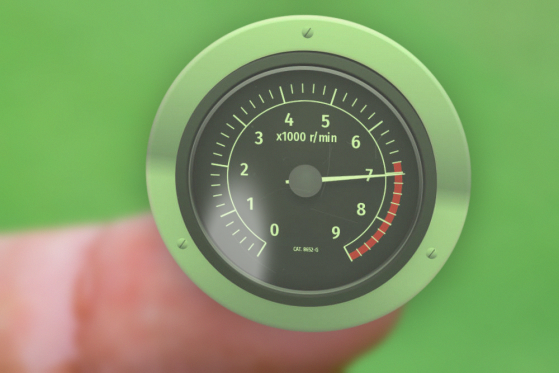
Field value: rpm 7000
